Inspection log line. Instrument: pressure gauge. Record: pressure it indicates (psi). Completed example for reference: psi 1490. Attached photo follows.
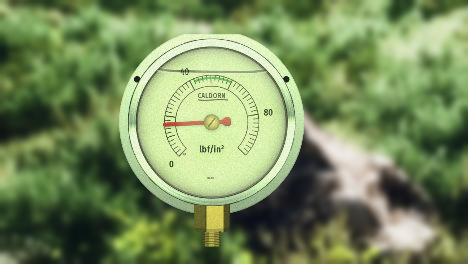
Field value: psi 16
